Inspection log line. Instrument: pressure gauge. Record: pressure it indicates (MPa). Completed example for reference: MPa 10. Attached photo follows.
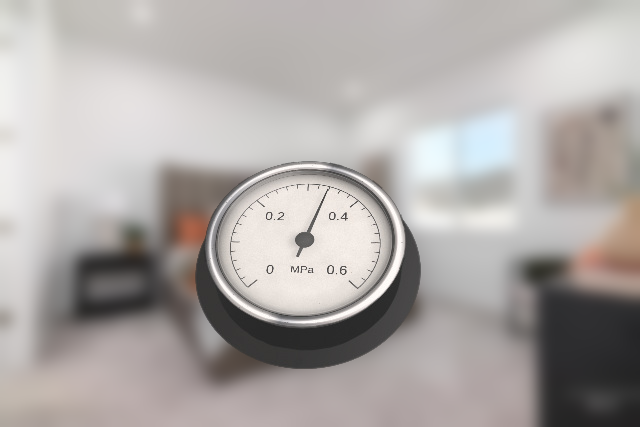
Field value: MPa 0.34
